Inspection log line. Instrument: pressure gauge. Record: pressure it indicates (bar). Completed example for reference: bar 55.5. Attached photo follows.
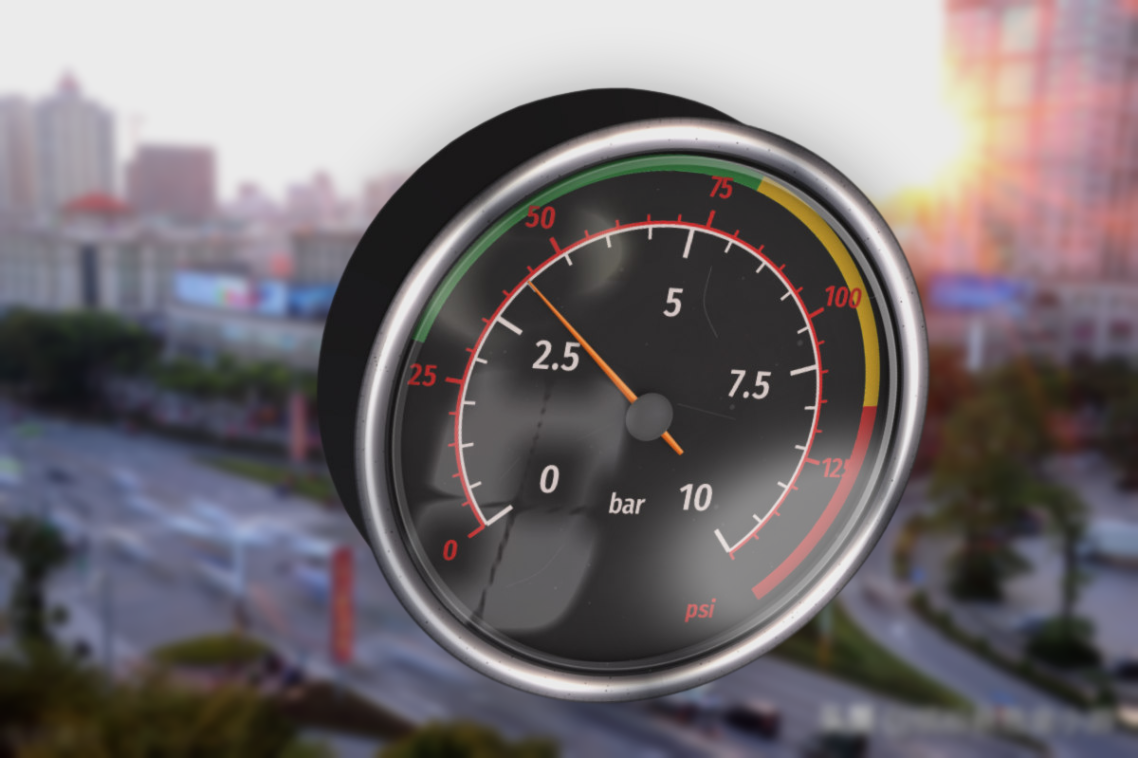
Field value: bar 3
